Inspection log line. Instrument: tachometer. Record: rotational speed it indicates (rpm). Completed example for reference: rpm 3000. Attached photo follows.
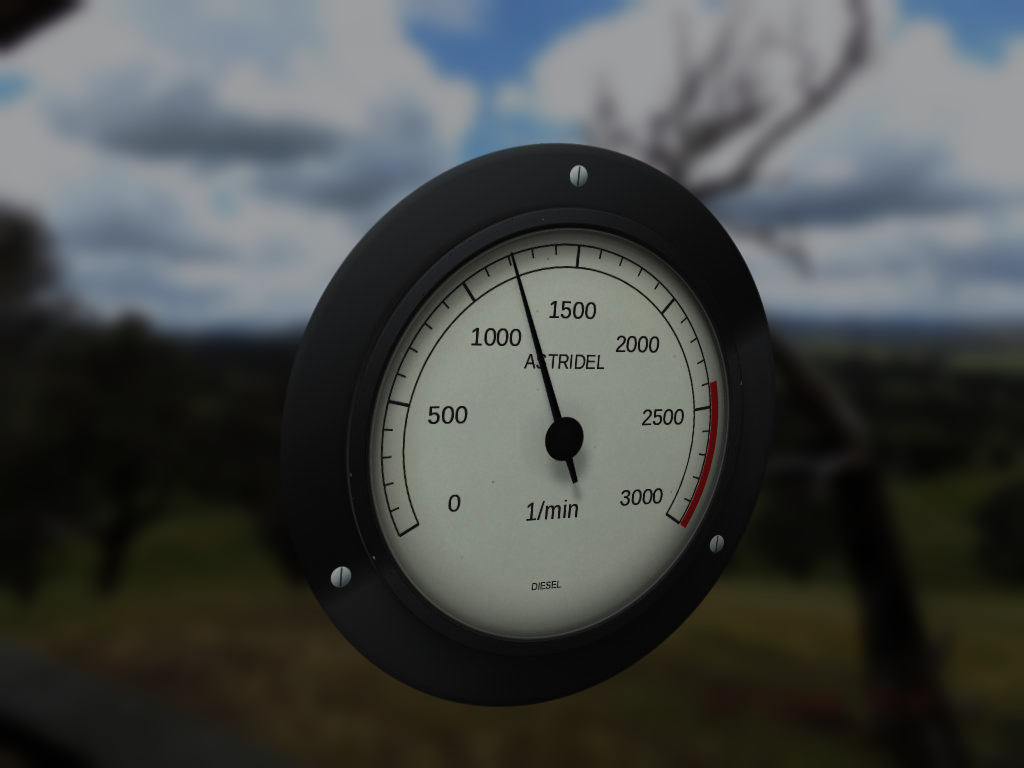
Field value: rpm 1200
